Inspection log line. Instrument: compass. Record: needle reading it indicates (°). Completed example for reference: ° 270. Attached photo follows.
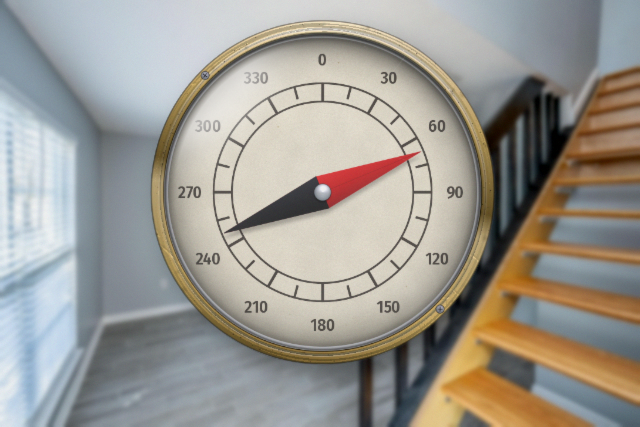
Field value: ° 67.5
